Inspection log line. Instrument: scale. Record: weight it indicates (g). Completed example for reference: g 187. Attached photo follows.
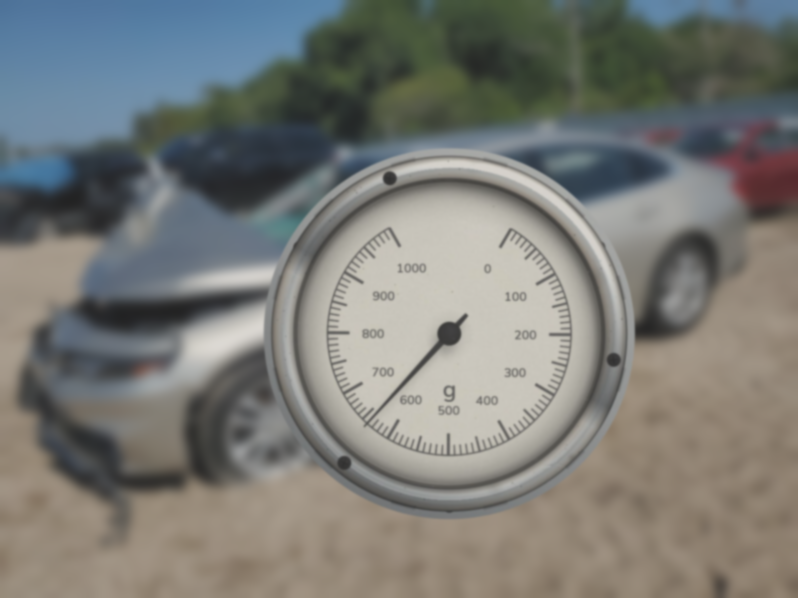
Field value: g 640
